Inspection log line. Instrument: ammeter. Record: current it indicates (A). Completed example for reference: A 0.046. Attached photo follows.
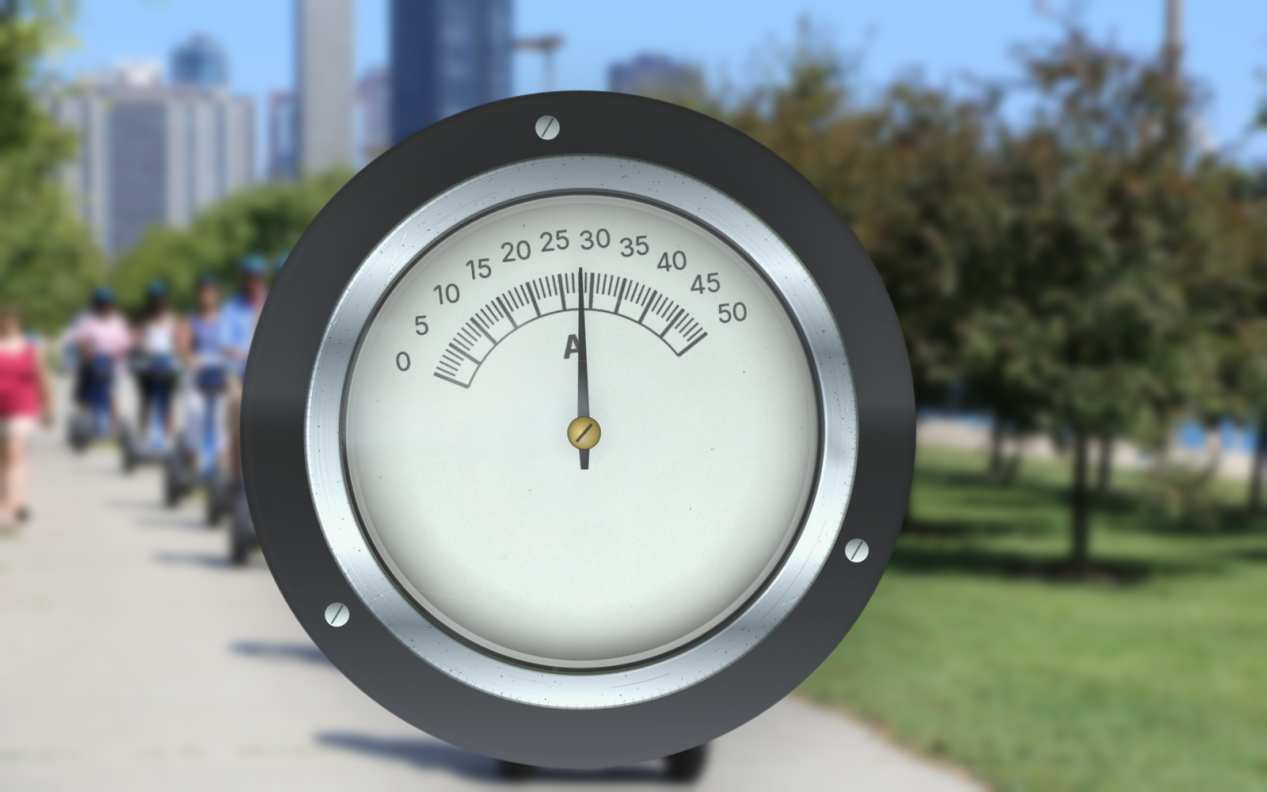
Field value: A 28
